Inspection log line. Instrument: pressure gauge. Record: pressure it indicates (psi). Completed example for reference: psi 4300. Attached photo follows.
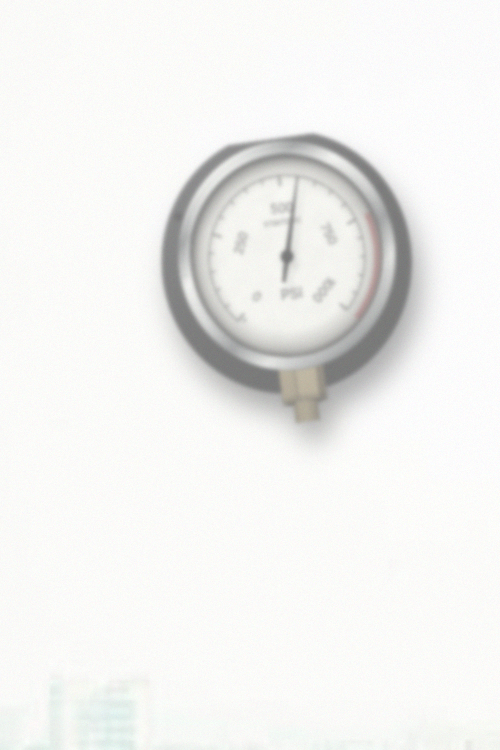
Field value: psi 550
